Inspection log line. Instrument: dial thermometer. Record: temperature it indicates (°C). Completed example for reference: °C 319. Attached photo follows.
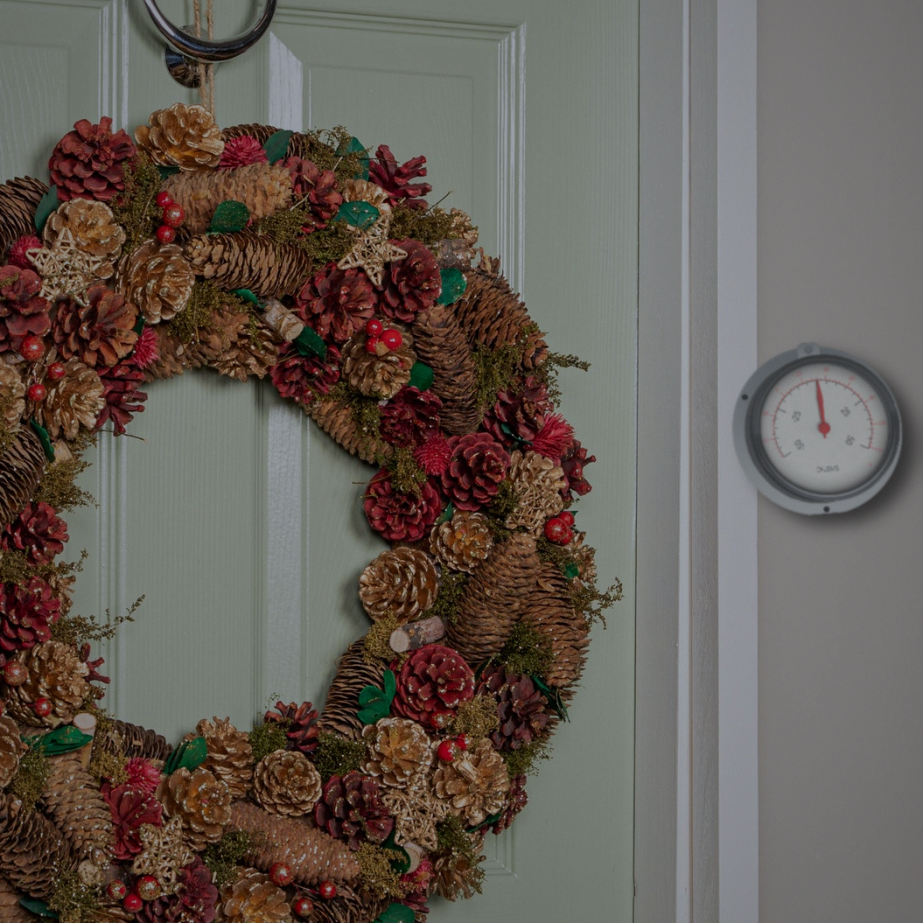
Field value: °C 0
